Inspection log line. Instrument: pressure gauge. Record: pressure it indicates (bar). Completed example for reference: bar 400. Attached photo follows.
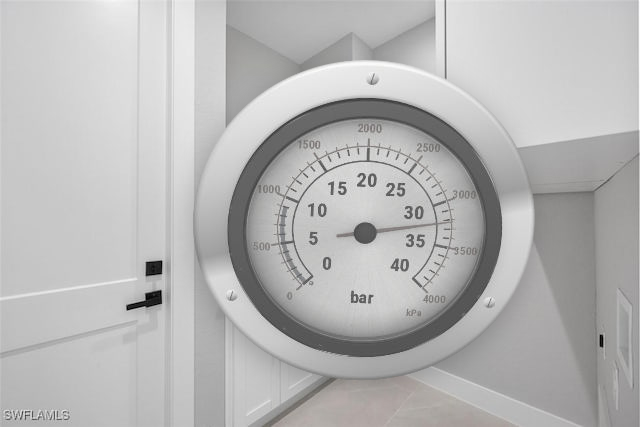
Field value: bar 32
